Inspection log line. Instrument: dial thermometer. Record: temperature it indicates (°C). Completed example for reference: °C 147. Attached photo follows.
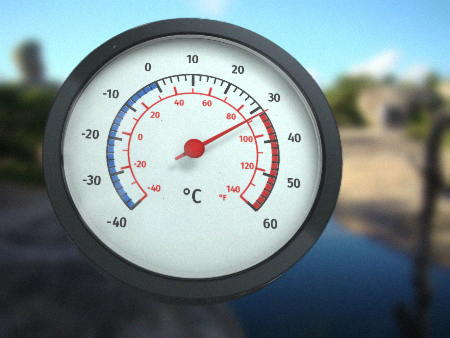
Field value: °C 32
